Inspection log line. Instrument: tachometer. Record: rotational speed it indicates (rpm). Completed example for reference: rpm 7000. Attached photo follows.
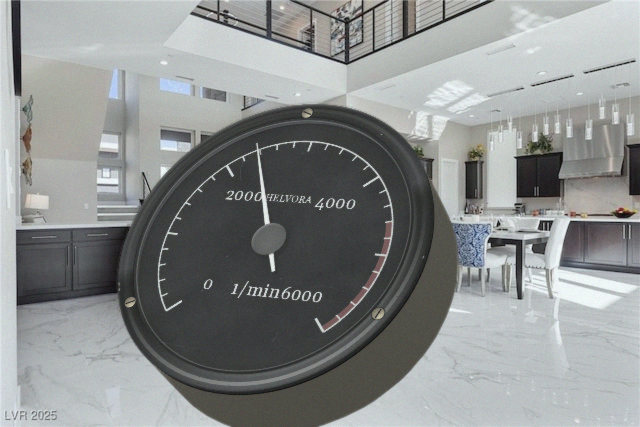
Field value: rpm 2400
